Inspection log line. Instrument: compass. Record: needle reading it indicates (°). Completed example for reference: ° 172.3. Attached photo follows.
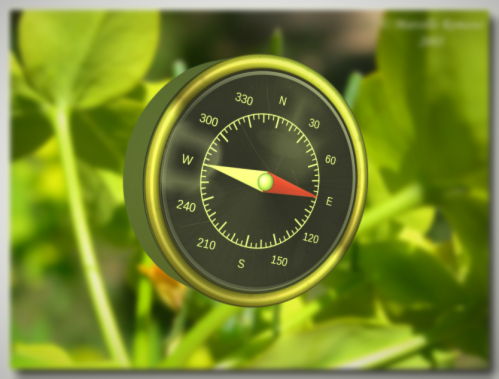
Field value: ° 90
